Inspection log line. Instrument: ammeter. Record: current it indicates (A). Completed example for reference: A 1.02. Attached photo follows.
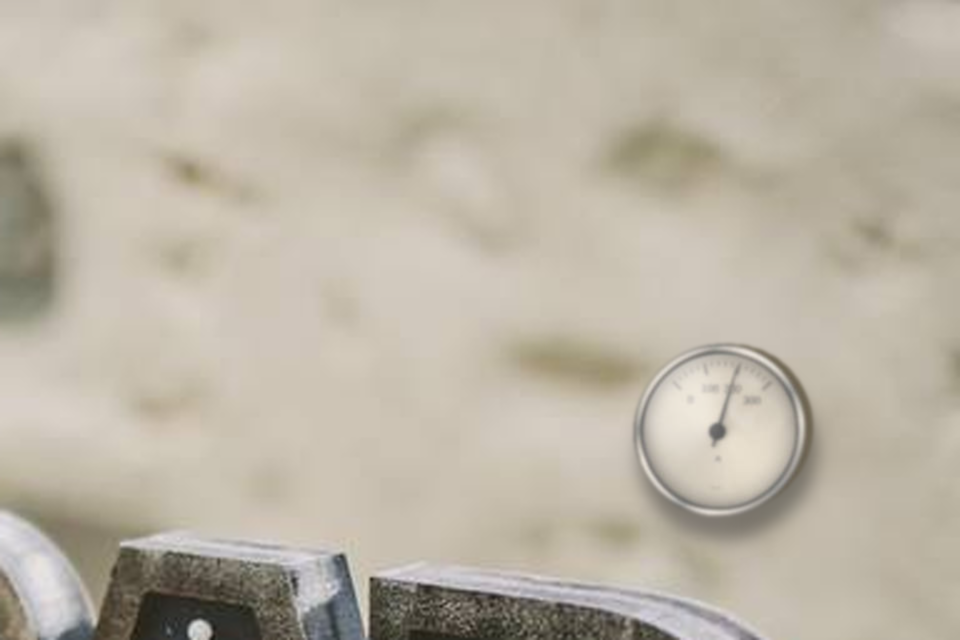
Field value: A 200
